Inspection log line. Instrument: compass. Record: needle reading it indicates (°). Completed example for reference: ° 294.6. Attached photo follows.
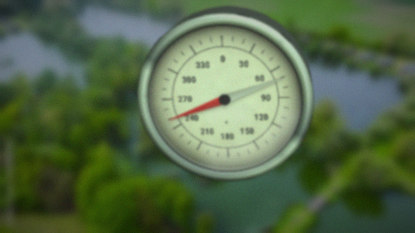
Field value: ° 250
